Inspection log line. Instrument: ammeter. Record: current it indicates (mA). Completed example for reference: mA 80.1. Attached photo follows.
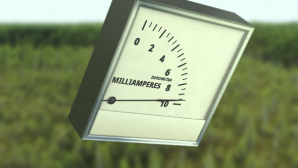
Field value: mA 9.5
